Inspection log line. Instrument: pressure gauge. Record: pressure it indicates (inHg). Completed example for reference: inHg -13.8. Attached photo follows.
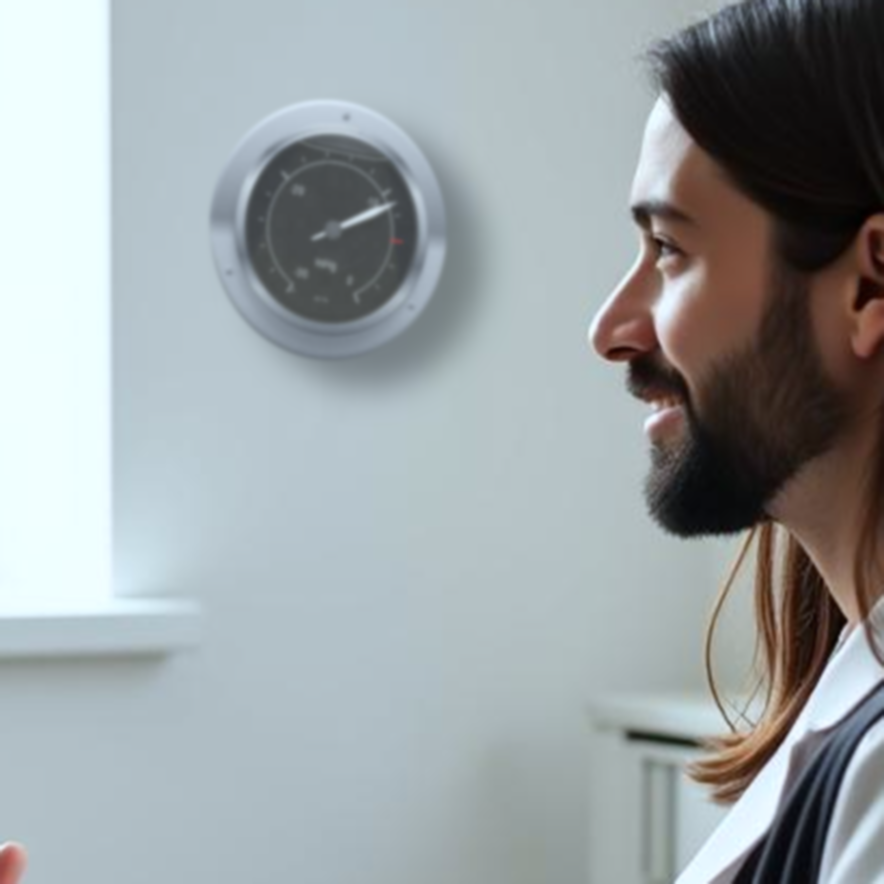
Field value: inHg -9
